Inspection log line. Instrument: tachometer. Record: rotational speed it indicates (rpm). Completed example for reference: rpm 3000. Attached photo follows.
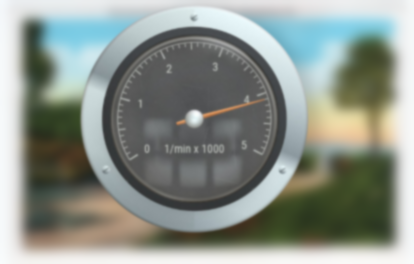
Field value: rpm 4100
